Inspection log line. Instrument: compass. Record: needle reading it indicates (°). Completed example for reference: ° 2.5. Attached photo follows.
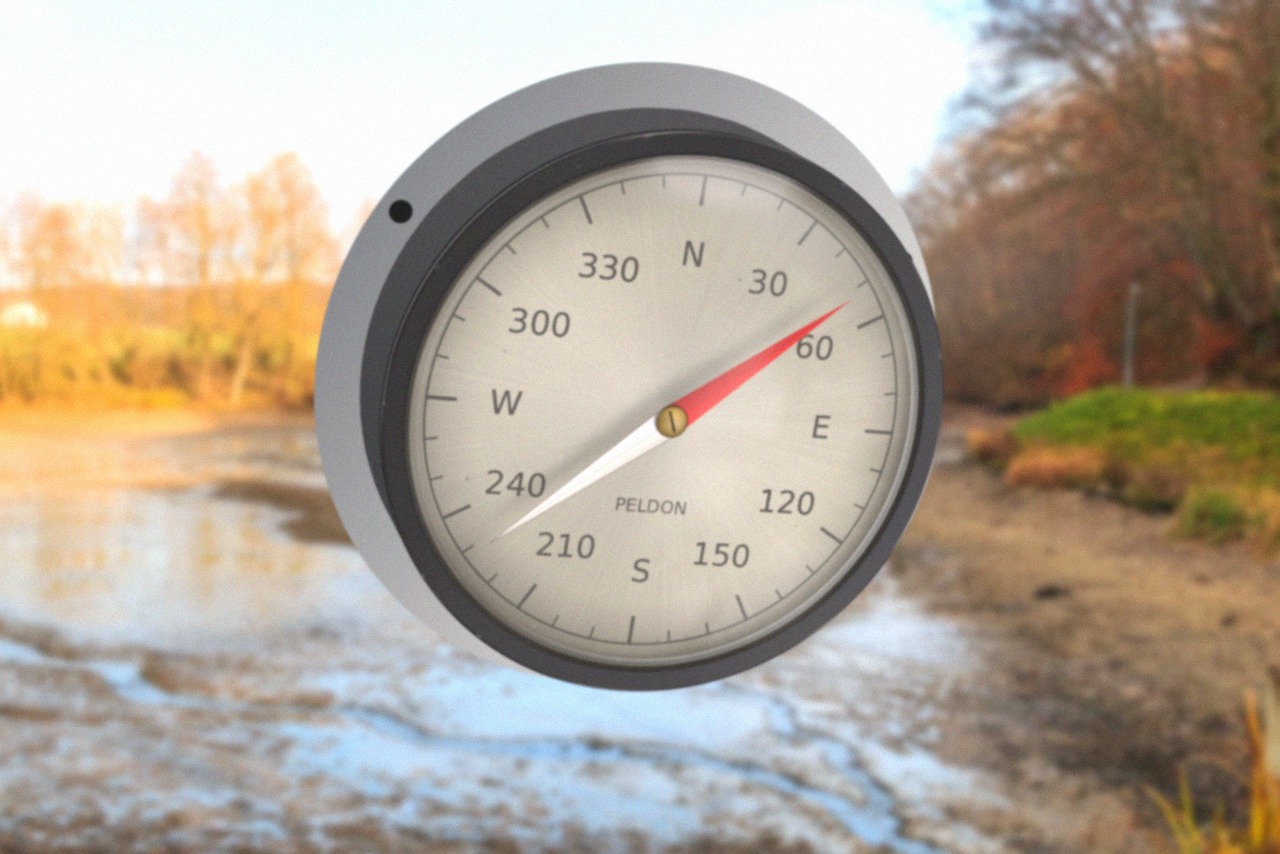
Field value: ° 50
